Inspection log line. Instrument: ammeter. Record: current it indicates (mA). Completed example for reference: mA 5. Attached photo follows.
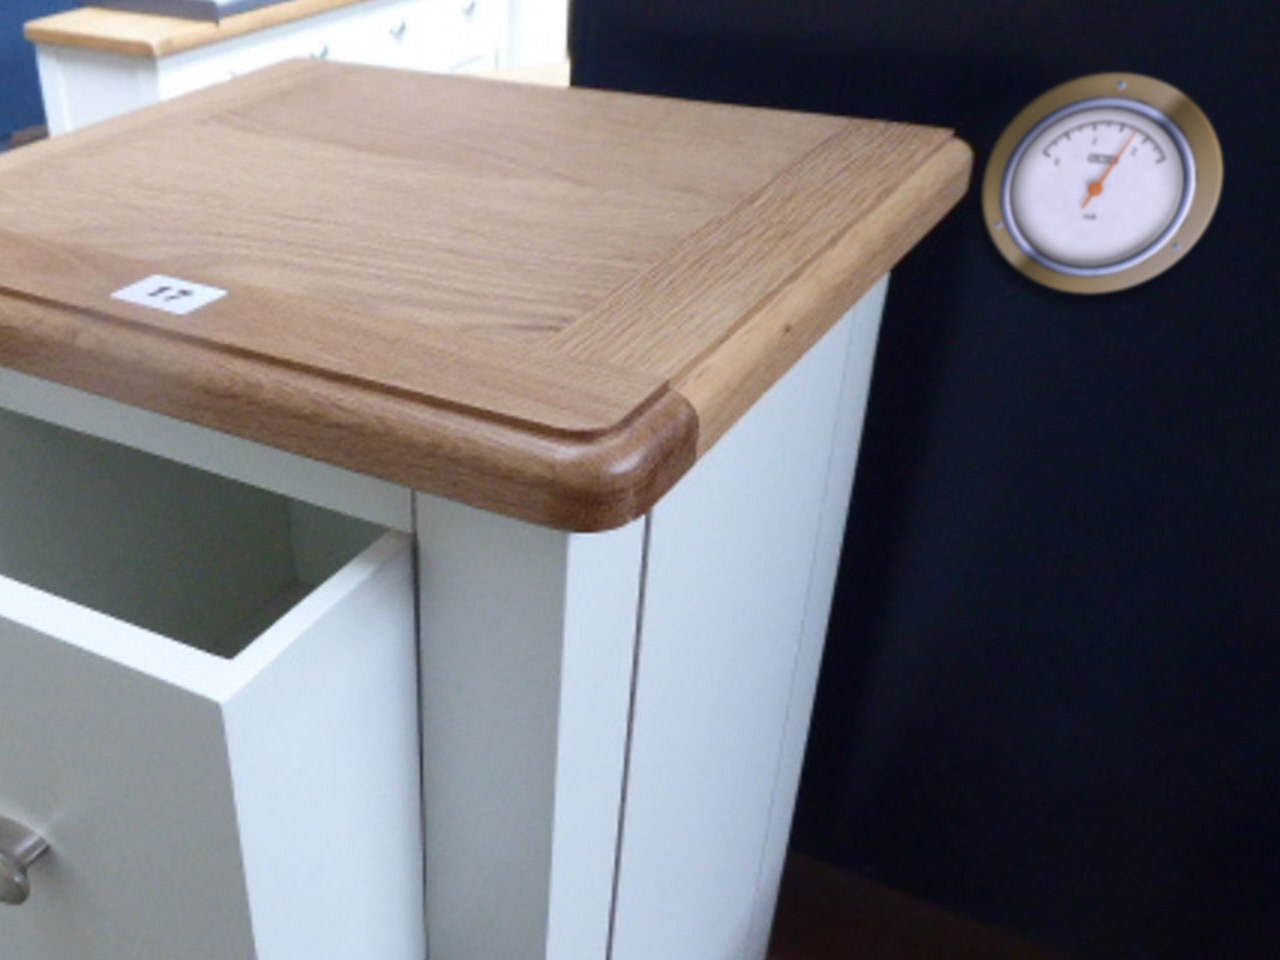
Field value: mA 1.75
